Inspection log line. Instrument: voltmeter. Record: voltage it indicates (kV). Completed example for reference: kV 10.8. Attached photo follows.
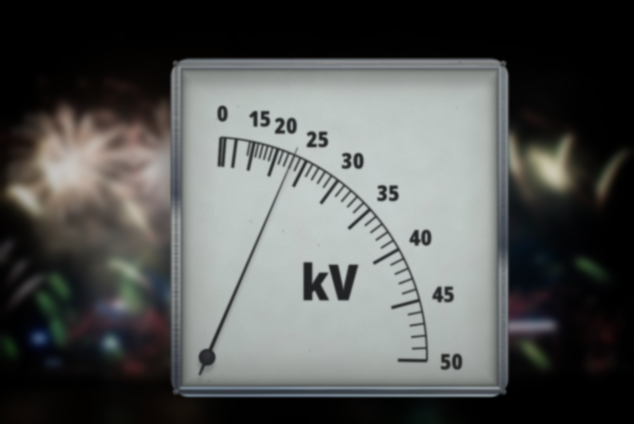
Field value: kV 23
